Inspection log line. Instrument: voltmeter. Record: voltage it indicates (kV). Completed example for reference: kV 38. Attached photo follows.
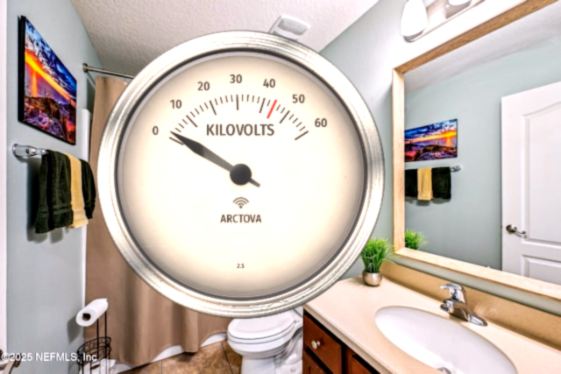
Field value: kV 2
